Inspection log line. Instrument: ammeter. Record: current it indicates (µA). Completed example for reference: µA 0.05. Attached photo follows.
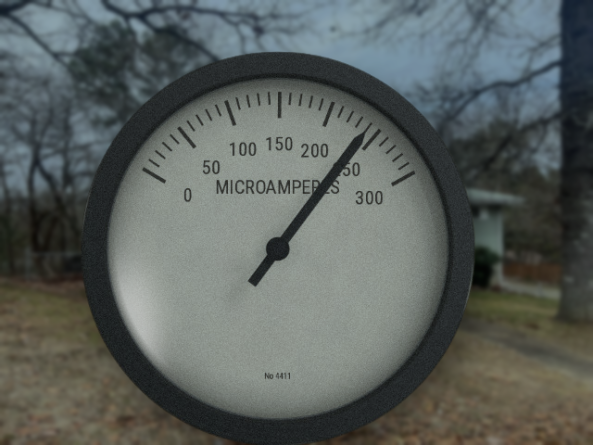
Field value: µA 240
